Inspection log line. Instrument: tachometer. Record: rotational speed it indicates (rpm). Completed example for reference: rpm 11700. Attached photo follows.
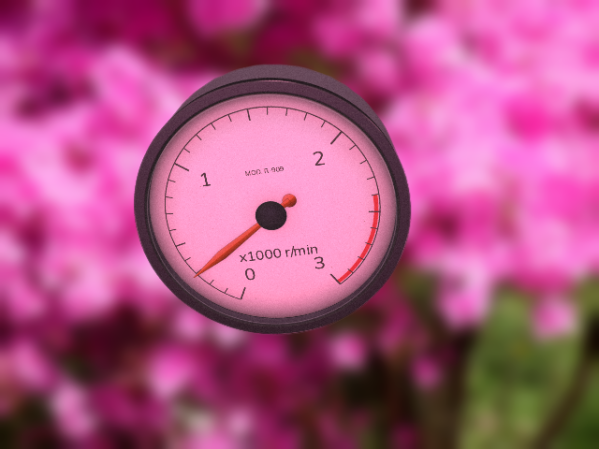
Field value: rpm 300
